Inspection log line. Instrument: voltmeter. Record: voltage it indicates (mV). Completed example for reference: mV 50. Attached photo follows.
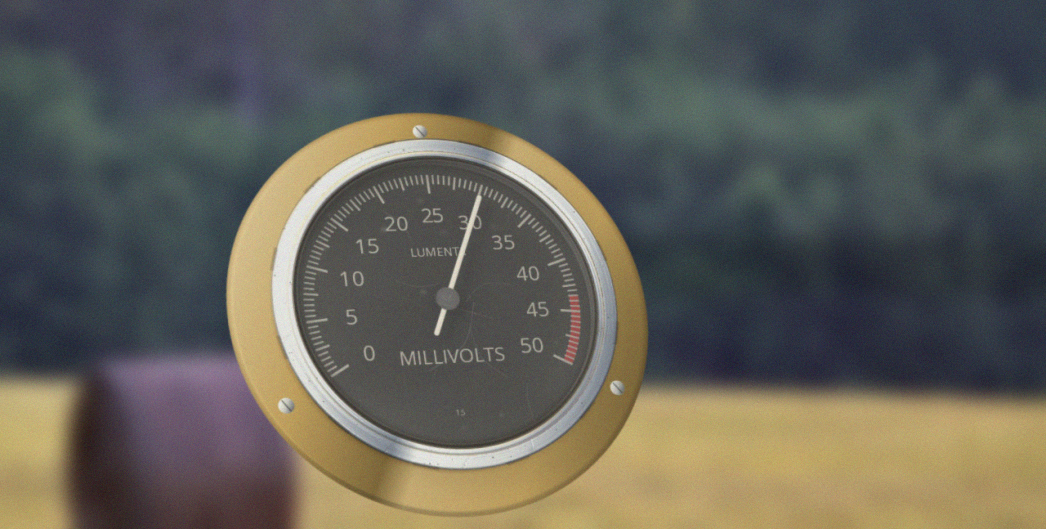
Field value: mV 30
